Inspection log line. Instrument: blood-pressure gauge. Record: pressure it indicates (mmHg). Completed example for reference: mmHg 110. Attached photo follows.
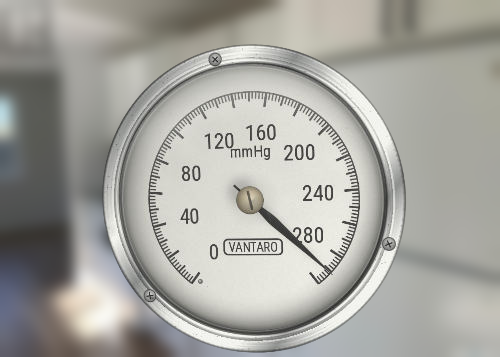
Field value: mmHg 290
